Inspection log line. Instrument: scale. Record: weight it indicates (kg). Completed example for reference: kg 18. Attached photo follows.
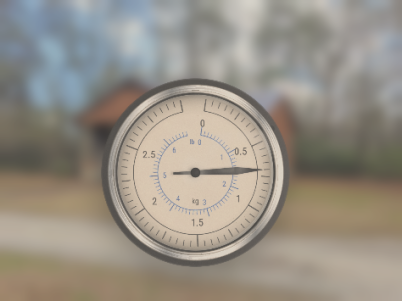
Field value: kg 0.7
